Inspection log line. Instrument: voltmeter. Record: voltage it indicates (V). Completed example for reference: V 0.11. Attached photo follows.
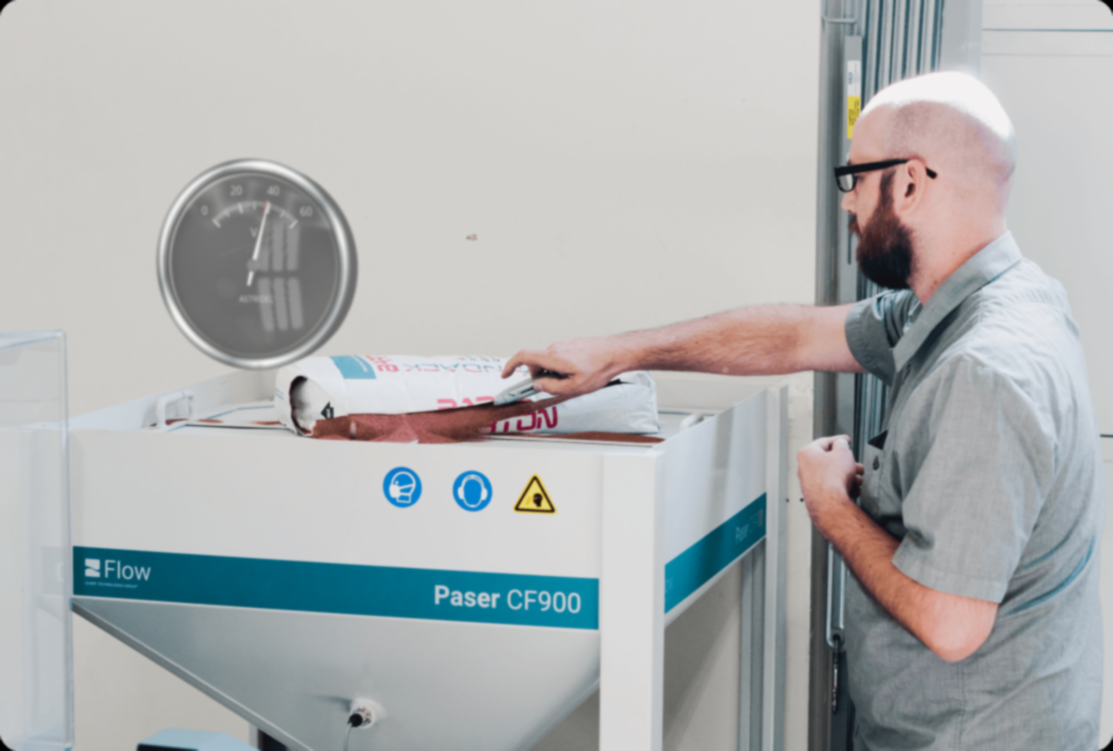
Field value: V 40
